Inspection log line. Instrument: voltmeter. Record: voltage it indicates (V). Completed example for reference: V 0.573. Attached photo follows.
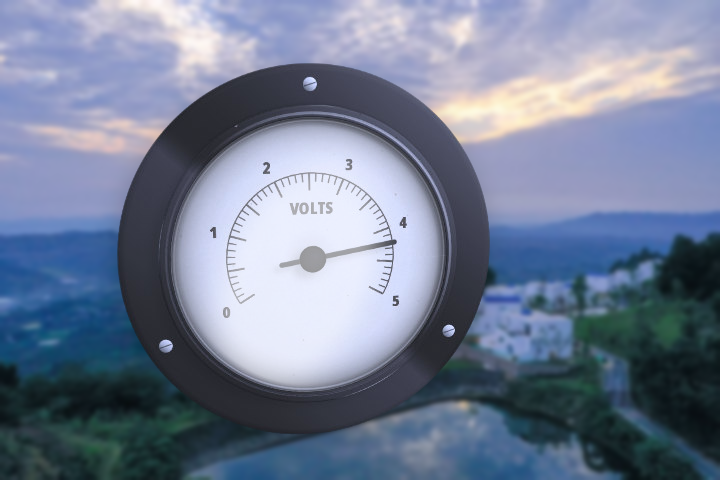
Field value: V 4.2
